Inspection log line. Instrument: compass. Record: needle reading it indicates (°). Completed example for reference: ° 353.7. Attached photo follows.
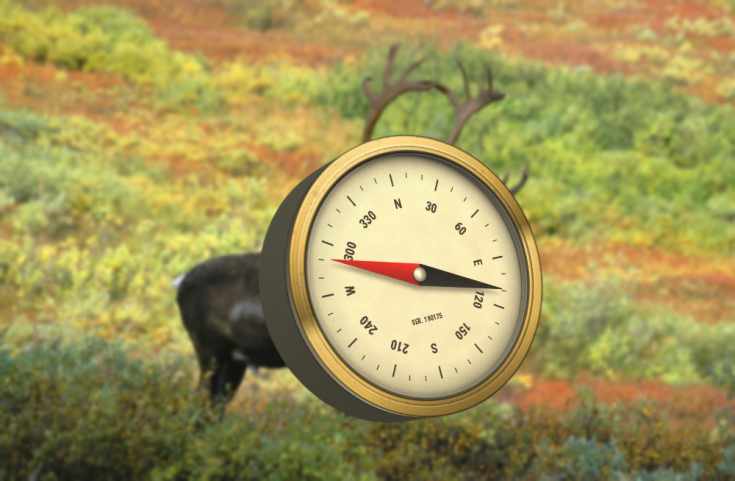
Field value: ° 290
